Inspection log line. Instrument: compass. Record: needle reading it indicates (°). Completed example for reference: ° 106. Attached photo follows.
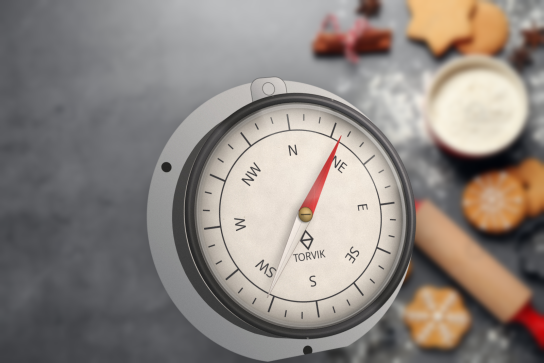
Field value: ° 35
